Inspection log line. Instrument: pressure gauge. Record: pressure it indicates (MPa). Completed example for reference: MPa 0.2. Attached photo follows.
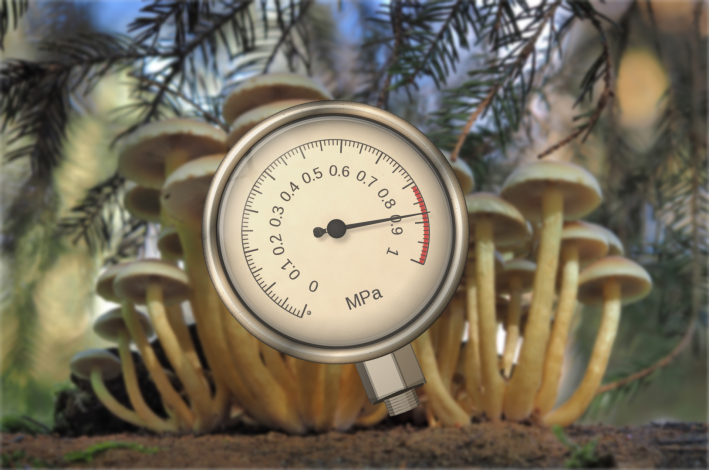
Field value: MPa 0.88
